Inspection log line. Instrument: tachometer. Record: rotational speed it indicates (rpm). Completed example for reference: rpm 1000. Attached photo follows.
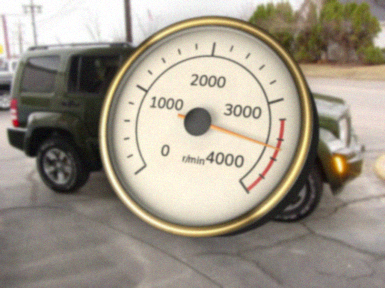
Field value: rpm 3500
